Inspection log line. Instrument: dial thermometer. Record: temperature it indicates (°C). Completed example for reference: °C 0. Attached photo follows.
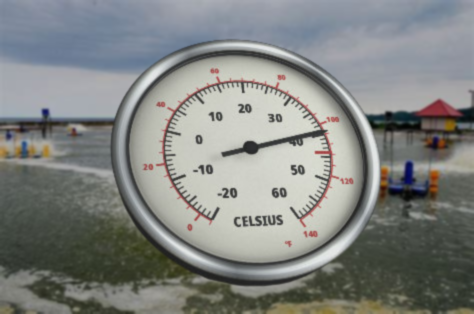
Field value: °C 40
